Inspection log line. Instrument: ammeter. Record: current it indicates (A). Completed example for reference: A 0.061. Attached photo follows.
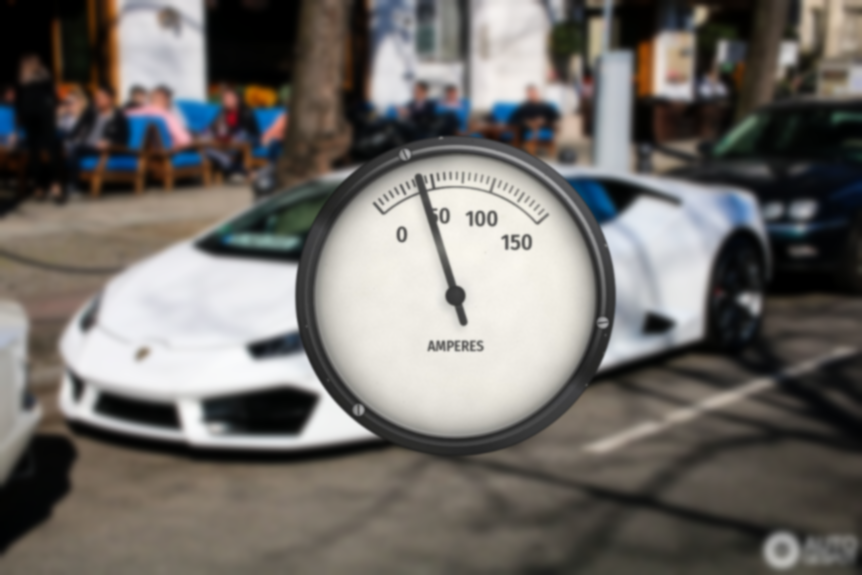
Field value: A 40
